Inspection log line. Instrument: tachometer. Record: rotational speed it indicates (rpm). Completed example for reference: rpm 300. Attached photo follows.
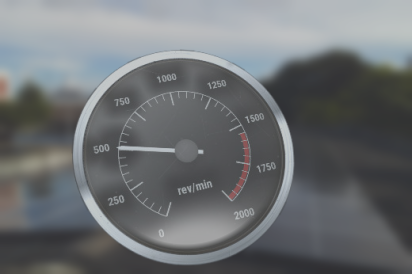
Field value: rpm 500
